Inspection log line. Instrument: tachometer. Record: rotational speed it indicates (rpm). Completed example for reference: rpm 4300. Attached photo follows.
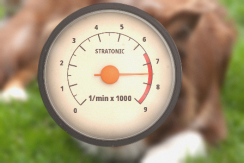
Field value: rpm 7500
